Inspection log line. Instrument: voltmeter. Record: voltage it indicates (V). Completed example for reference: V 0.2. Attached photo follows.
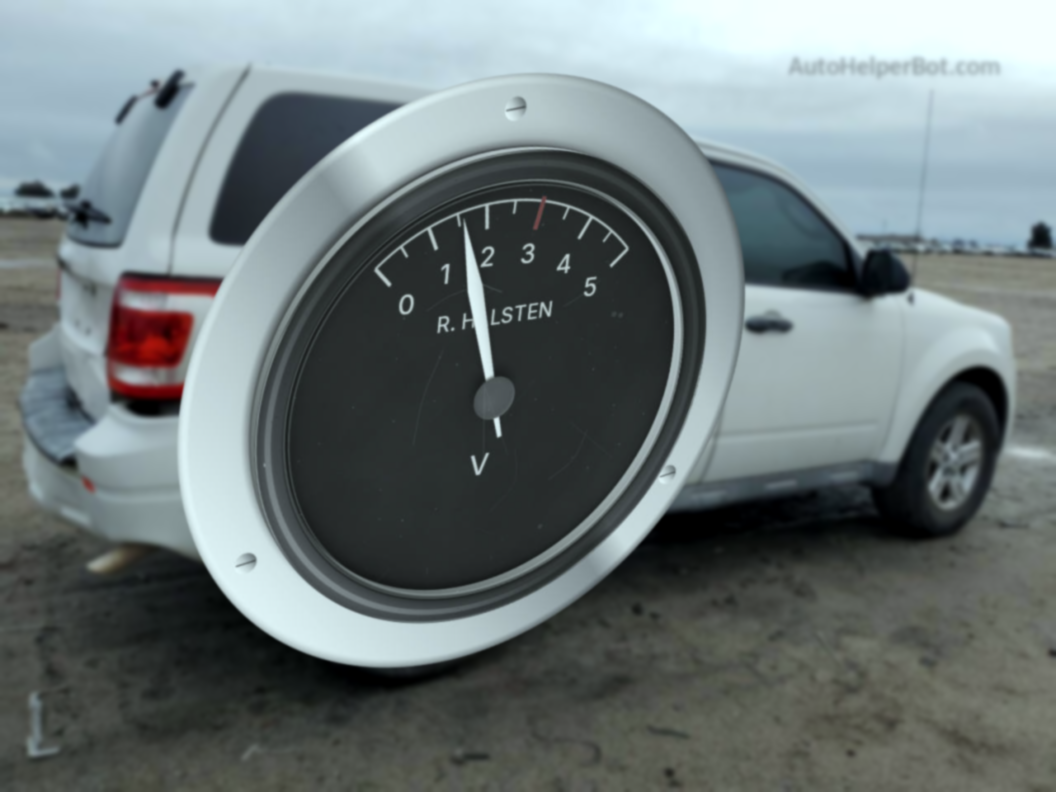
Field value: V 1.5
